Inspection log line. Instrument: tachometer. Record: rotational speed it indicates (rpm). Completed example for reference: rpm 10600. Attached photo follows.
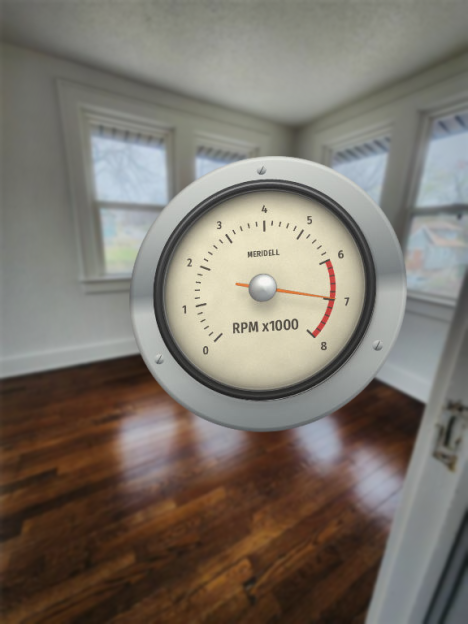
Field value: rpm 7000
